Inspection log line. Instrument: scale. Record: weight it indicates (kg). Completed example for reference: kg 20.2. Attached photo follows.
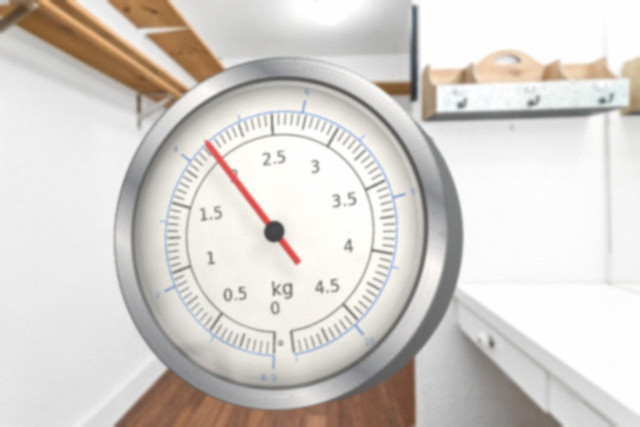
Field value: kg 2
